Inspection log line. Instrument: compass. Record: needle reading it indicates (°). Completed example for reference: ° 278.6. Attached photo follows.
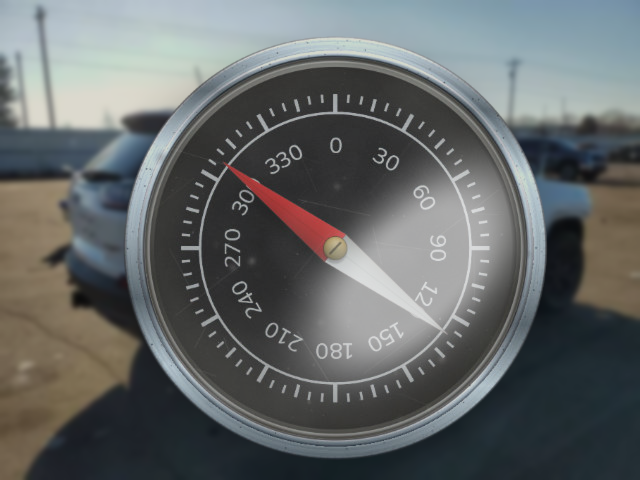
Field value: ° 307.5
